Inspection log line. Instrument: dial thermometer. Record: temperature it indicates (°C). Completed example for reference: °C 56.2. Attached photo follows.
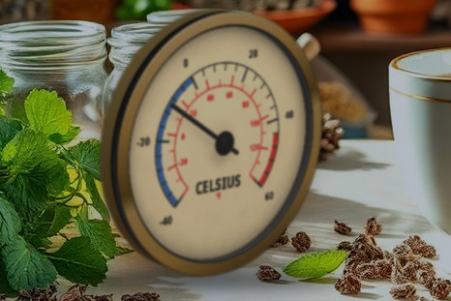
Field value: °C -10
